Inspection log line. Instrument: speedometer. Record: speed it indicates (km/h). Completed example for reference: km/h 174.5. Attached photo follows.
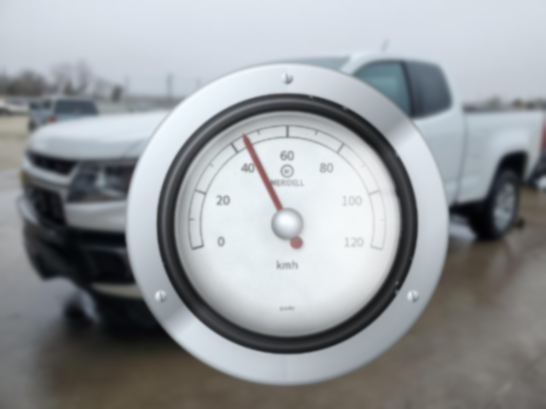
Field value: km/h 45
